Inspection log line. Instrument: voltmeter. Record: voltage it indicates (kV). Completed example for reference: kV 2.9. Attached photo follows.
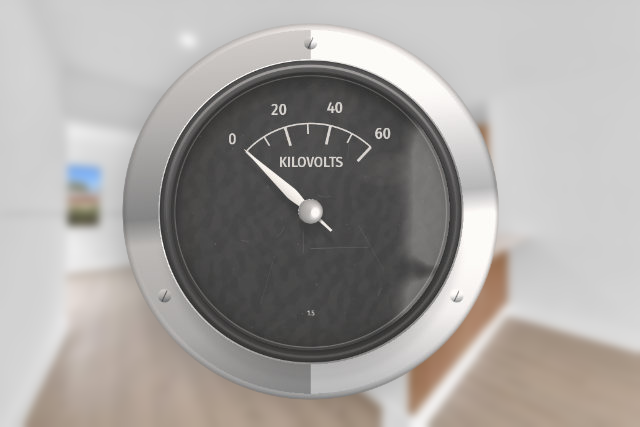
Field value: kV 0
